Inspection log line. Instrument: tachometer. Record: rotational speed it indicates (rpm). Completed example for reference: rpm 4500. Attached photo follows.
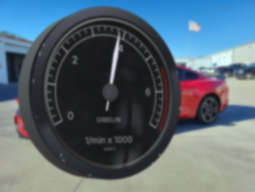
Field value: rpm 3800
